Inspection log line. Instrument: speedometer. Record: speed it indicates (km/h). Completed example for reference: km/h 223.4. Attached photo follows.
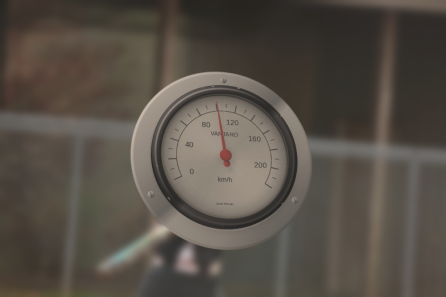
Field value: km/h 100
